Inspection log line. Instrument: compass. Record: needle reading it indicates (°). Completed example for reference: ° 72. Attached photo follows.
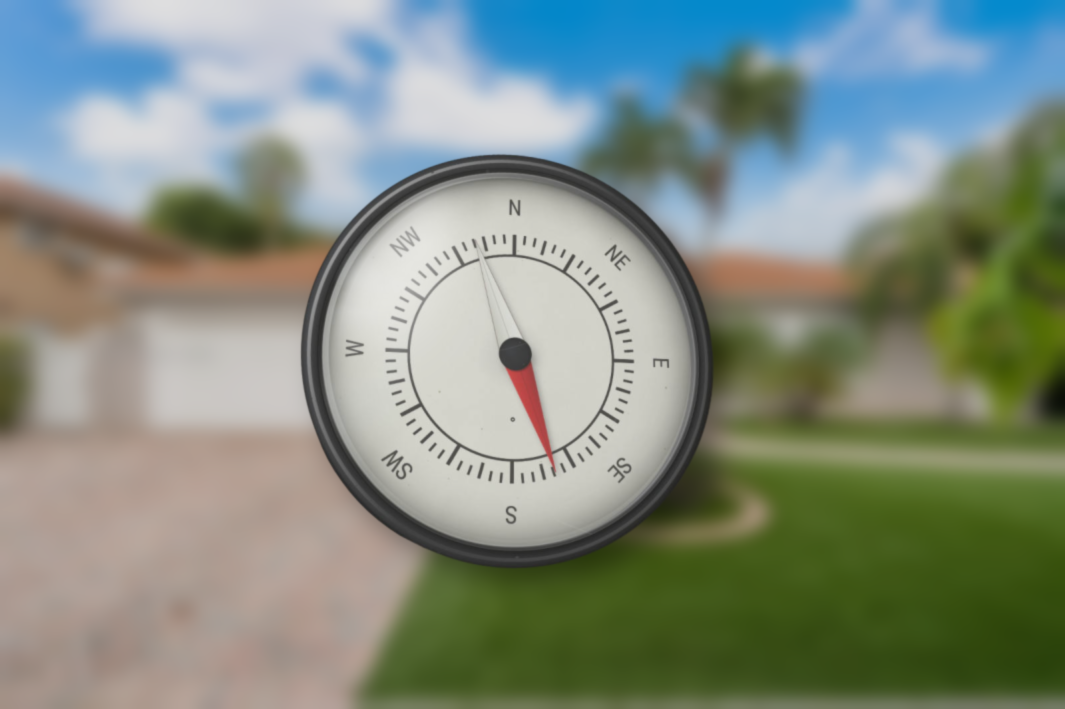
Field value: ° 160
